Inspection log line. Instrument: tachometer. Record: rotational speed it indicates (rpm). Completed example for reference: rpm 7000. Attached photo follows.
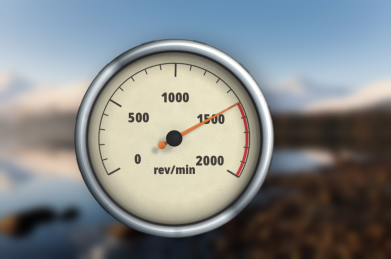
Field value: rpm 1500
